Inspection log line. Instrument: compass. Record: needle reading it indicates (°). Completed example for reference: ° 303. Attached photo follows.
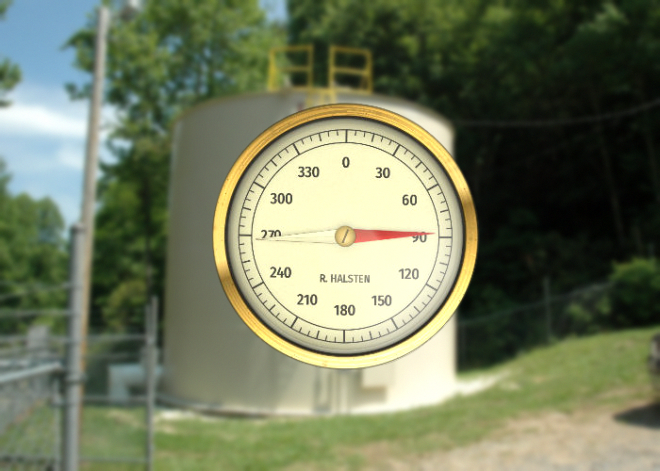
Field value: ° 87.5
